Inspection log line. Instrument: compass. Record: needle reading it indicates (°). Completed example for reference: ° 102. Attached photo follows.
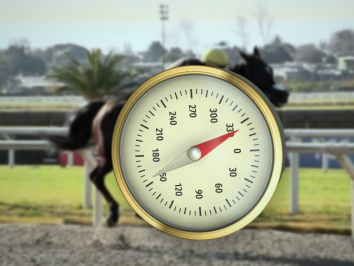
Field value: ° 335
